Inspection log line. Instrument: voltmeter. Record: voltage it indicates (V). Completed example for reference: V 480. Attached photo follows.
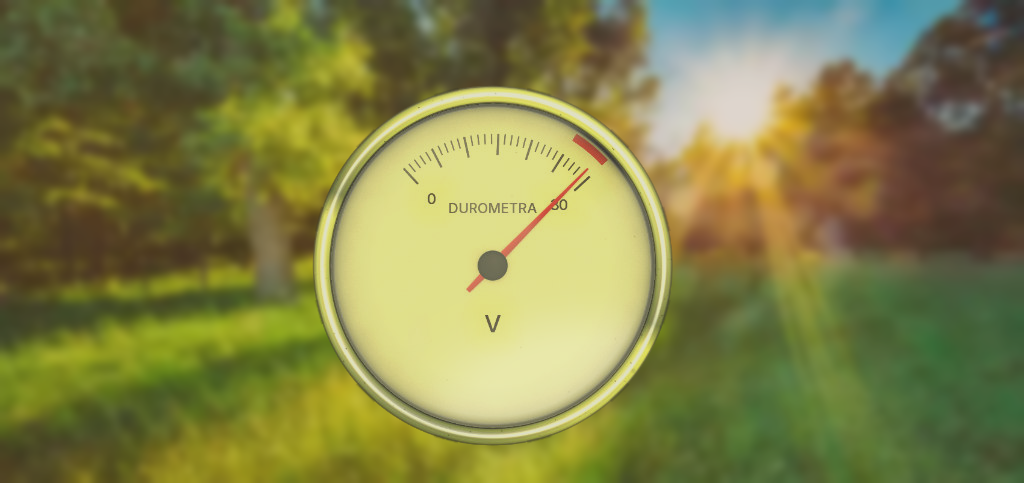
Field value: V 29
